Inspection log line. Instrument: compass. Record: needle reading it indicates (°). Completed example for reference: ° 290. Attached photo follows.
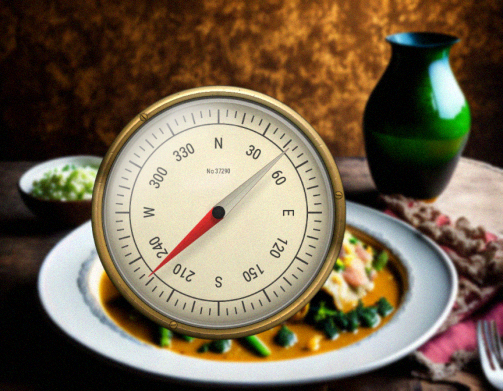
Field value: ° 227.5
